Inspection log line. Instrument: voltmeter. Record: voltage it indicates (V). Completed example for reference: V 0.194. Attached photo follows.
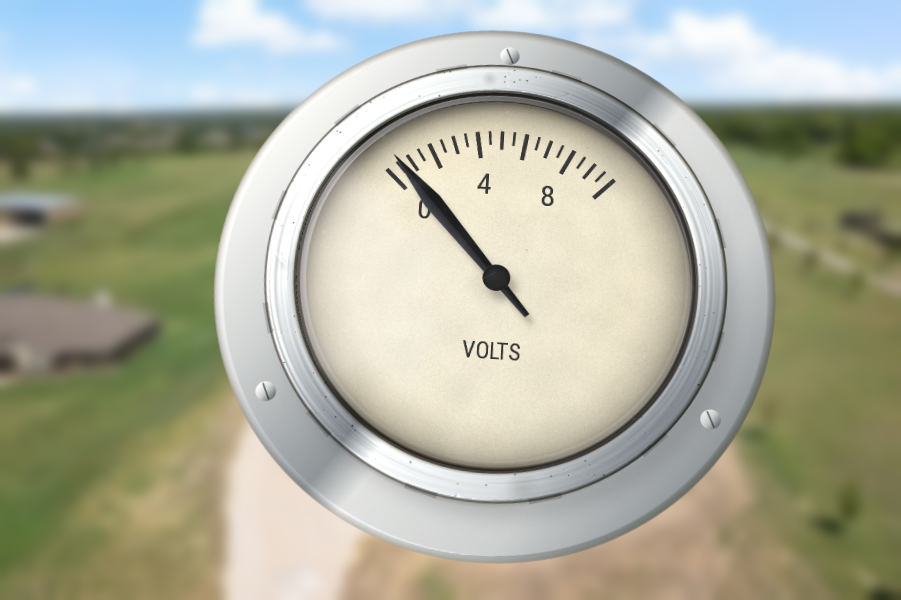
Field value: V 0.5
